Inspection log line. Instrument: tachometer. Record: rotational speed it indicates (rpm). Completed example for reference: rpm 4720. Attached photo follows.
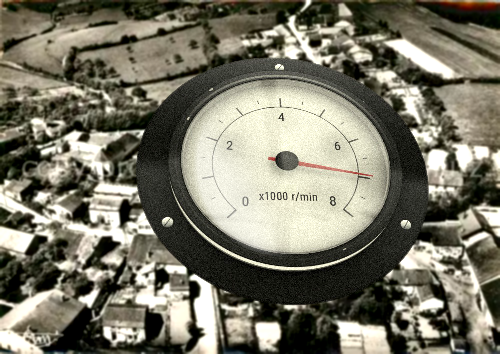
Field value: rpm 7000
